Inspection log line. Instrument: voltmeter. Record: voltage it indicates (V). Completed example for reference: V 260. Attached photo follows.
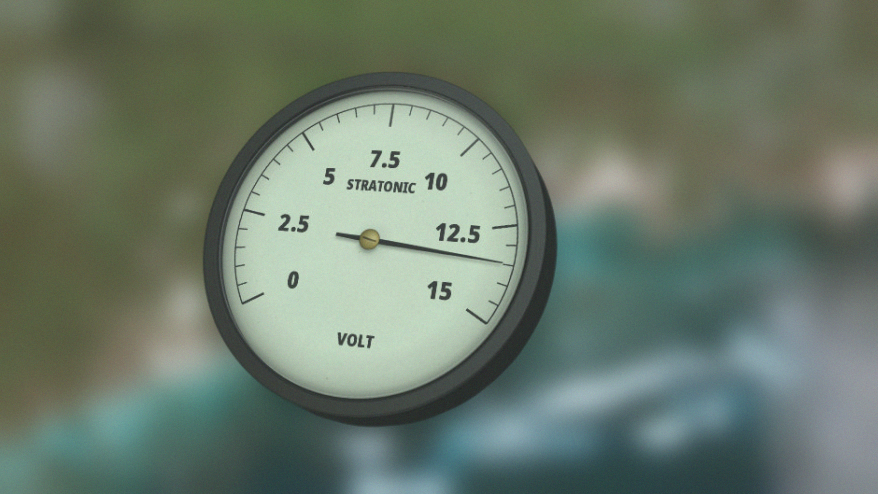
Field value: V 13.5
